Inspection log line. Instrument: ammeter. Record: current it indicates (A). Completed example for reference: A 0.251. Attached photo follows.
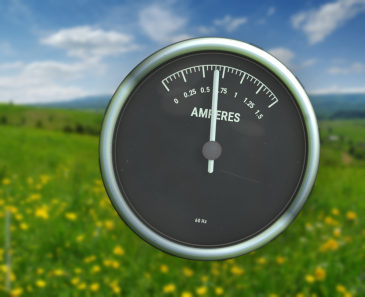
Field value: A 0.65
